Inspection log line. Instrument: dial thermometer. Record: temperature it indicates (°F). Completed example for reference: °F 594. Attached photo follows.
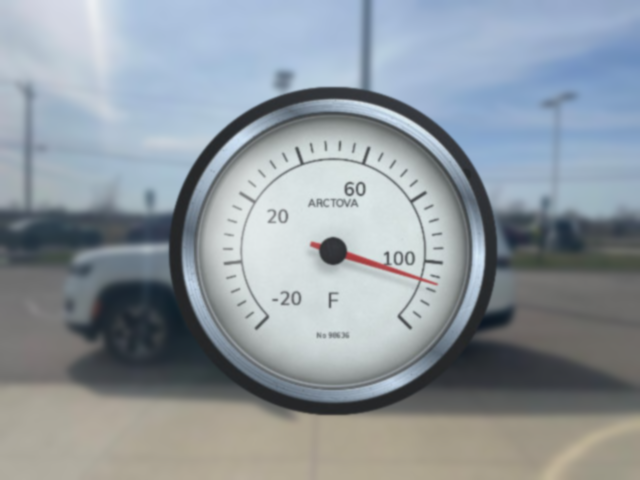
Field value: °F 106
